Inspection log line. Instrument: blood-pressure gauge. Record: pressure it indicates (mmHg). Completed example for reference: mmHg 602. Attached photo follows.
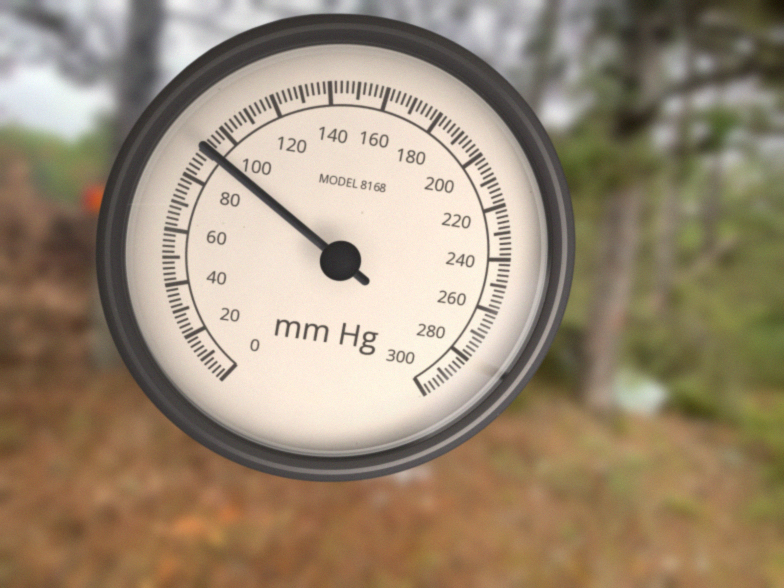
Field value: mmHg 92
